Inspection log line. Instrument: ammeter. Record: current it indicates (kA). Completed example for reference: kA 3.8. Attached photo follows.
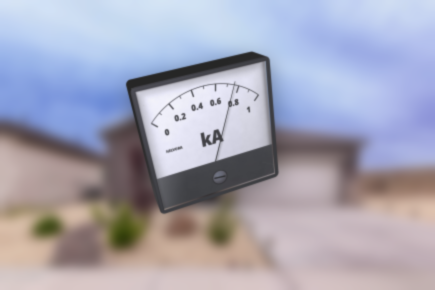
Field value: kA 0.75
